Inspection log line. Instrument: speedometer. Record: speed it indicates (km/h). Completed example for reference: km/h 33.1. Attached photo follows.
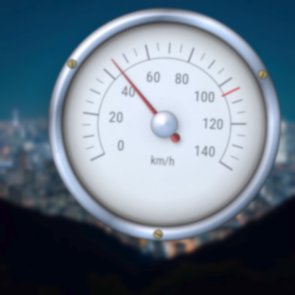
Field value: km/h 45
